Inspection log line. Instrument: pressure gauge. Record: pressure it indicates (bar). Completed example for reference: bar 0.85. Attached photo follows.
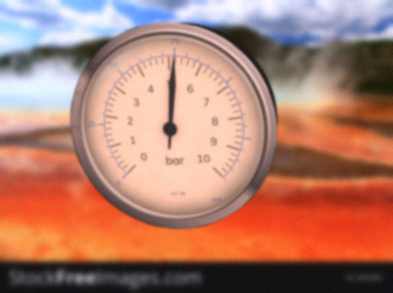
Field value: bar 5.2
